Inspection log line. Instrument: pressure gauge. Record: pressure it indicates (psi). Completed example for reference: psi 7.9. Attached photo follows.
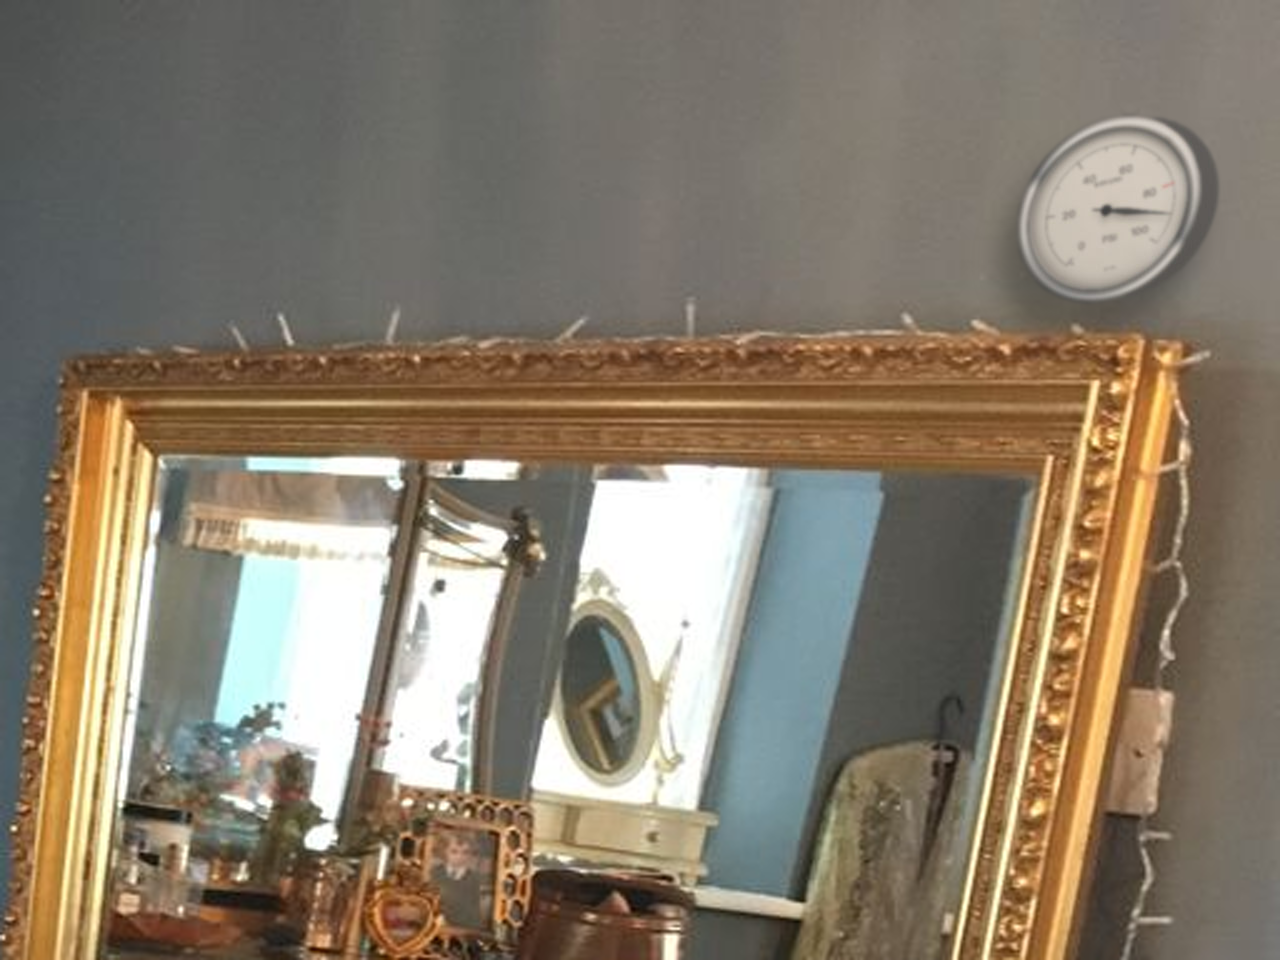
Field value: psi 90
